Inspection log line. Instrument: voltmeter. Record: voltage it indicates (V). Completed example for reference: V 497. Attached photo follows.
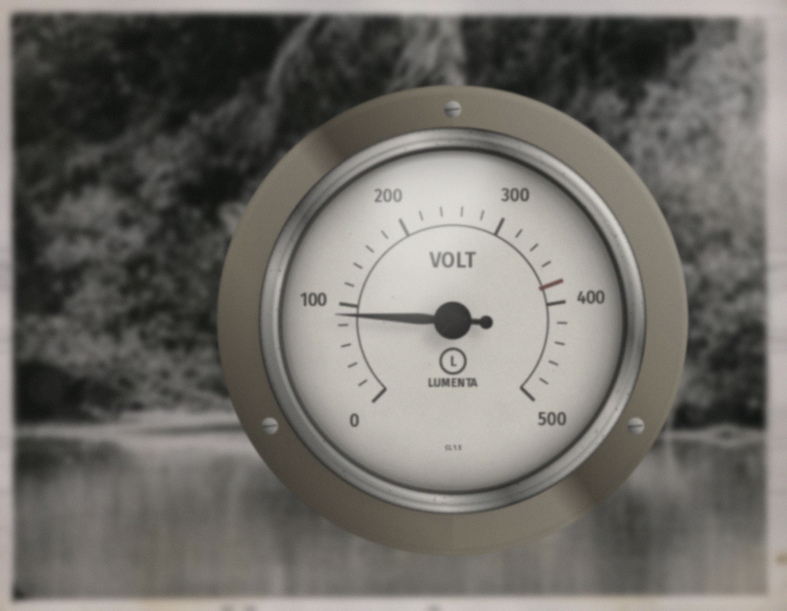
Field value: V 90
